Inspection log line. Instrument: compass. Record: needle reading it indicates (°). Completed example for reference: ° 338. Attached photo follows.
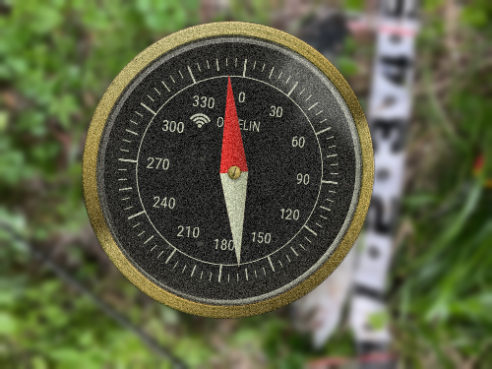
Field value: ° 350
